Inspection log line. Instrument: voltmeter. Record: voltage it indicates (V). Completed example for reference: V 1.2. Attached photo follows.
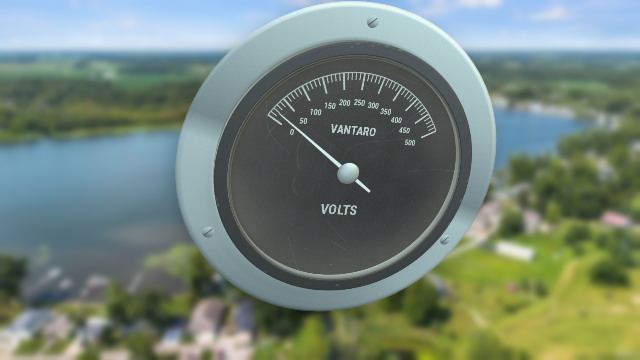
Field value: V 20
